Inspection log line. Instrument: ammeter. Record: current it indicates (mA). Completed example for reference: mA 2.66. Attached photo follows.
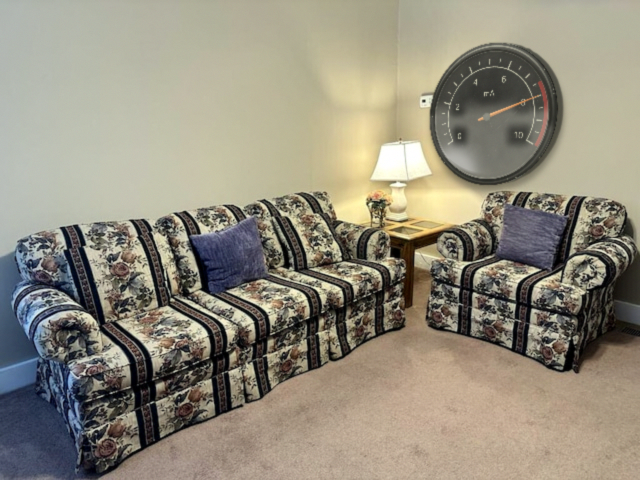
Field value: mA 8
